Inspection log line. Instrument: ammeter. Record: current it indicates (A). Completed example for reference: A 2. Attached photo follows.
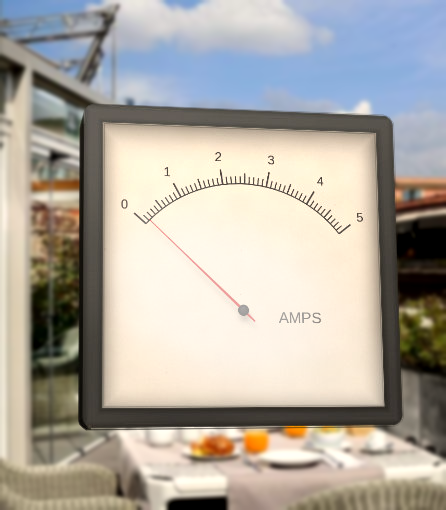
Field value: A 0.1
